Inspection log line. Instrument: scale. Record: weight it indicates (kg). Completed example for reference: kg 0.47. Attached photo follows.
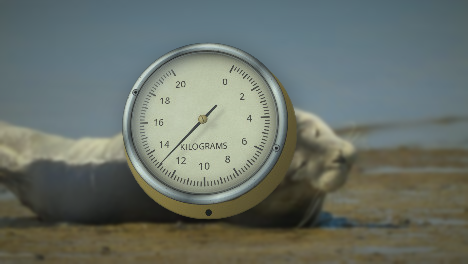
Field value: kg 13
